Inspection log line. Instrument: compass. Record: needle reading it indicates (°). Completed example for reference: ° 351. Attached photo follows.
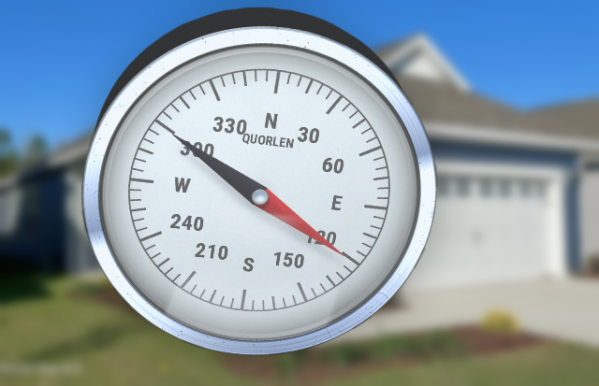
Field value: ° 120
